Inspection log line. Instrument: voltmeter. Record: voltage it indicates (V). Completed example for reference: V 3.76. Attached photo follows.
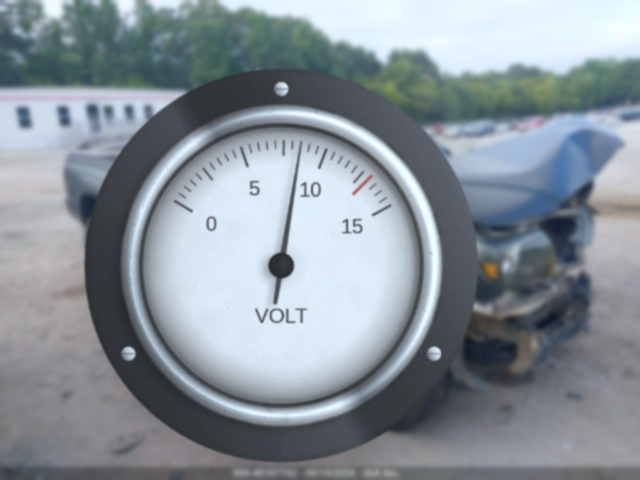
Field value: V 8.5
